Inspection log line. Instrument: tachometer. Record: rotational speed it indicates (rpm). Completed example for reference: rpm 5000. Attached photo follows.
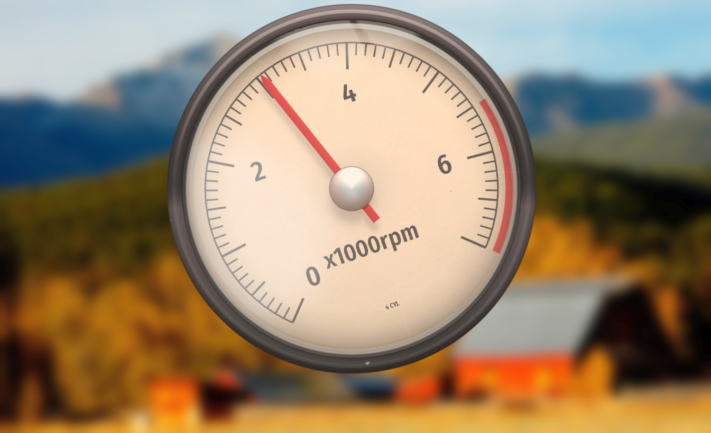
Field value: rpm 3050
